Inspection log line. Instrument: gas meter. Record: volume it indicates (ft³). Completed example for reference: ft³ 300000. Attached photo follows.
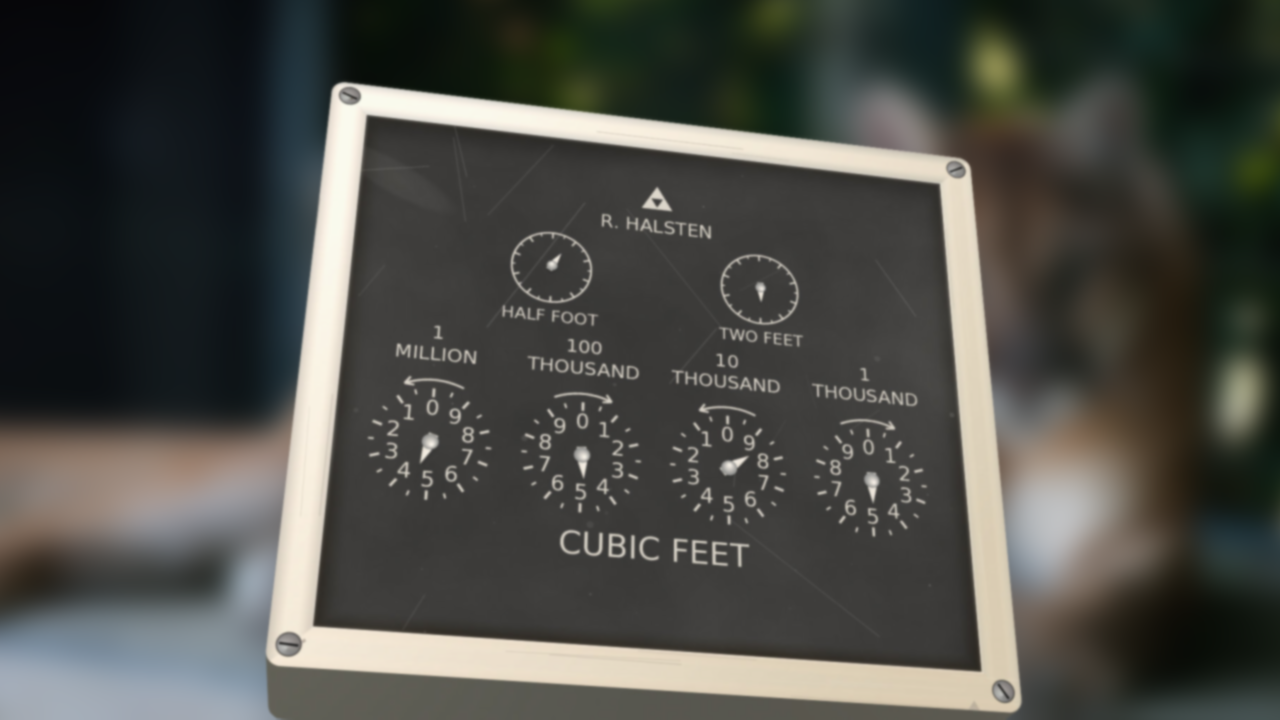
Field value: ft³ 448500
